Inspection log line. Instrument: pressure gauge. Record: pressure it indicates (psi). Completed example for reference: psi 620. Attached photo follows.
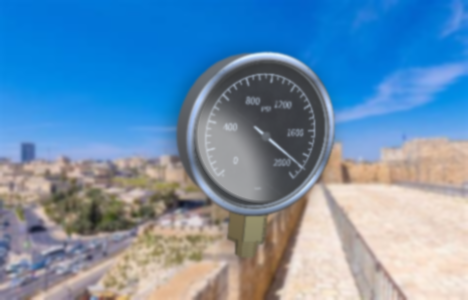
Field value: psi 1900
